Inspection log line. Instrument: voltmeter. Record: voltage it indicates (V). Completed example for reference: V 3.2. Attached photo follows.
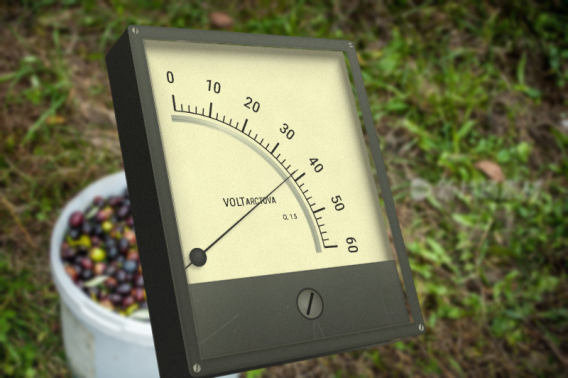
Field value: V 38
